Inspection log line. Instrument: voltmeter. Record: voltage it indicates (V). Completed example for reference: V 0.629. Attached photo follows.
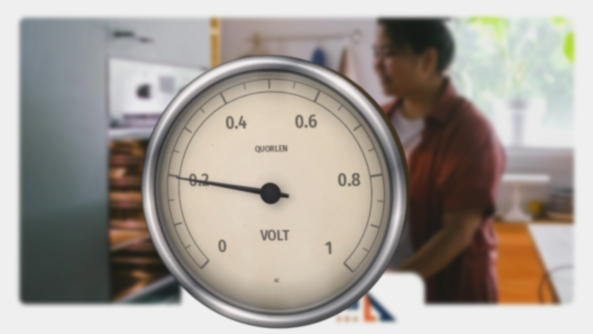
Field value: V 0.2
